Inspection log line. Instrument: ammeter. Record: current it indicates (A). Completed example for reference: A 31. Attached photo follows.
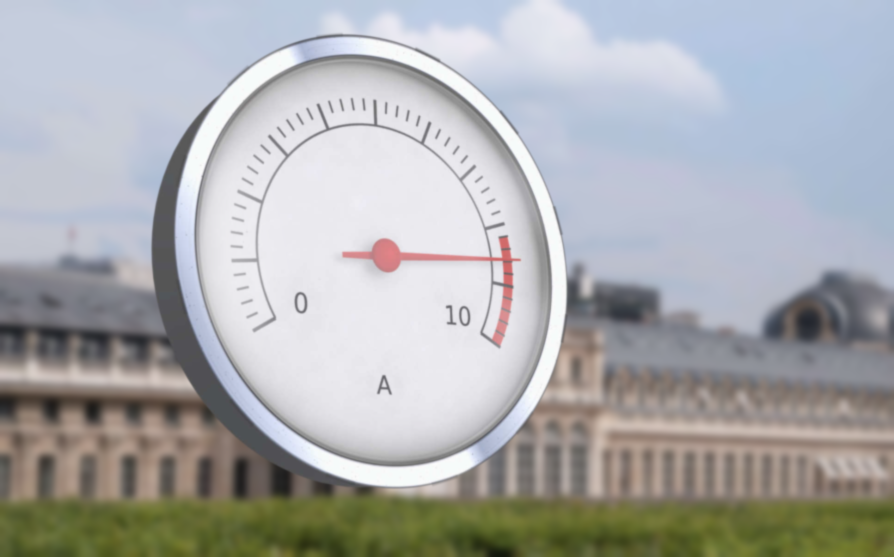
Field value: A 8.6
